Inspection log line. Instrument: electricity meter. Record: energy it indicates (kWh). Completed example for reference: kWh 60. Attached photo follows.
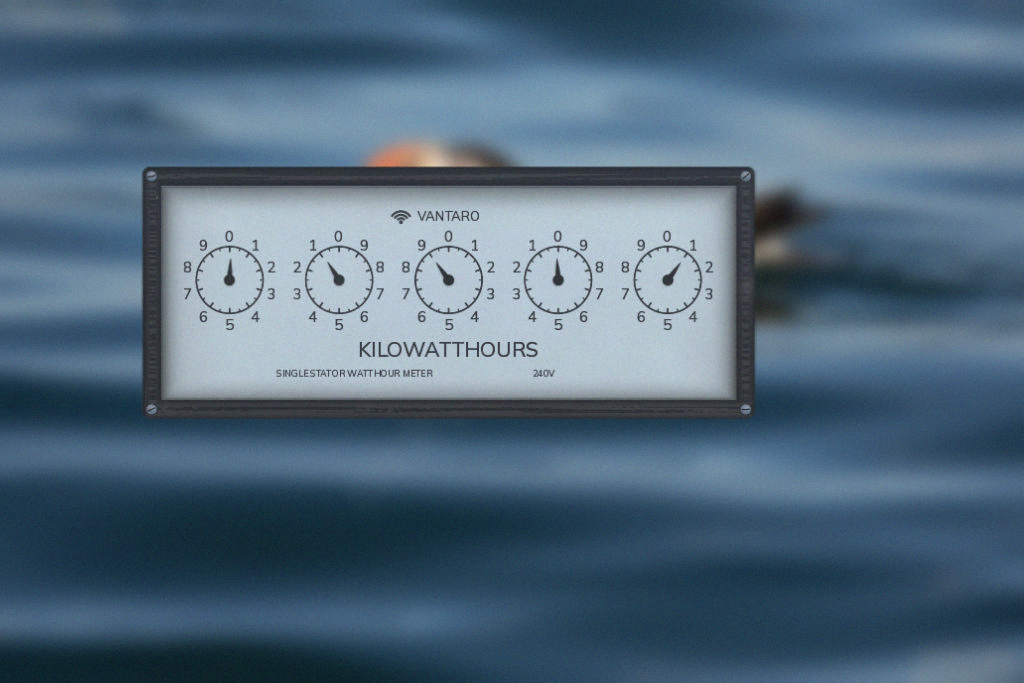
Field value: kWh 901
